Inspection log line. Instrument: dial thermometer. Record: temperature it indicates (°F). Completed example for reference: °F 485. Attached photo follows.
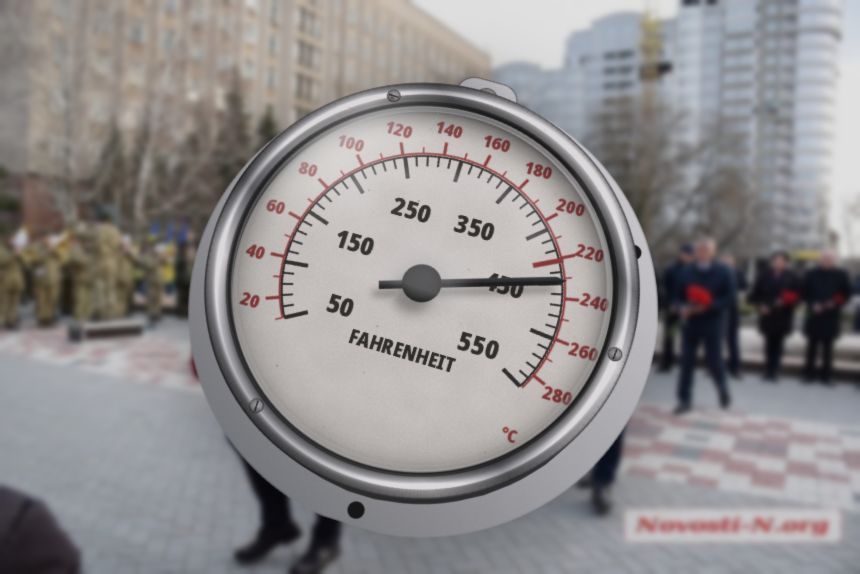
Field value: °F 450
